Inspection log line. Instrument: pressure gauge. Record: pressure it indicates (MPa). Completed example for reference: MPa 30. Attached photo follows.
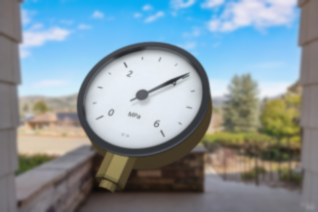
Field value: MPa 4
